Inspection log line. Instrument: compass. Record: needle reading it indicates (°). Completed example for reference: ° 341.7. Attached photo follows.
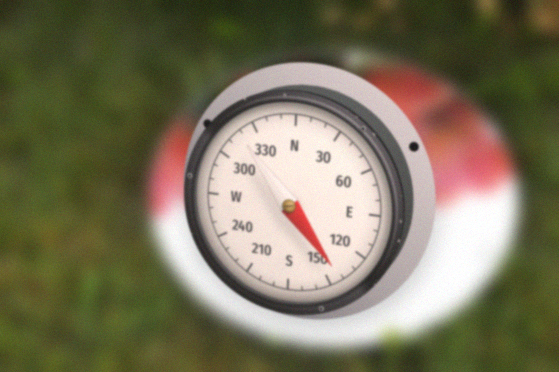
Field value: ° 140
